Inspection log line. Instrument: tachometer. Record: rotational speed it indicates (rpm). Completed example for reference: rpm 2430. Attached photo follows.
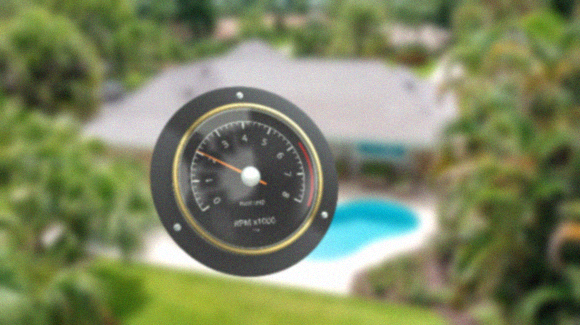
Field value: rpm 2000
